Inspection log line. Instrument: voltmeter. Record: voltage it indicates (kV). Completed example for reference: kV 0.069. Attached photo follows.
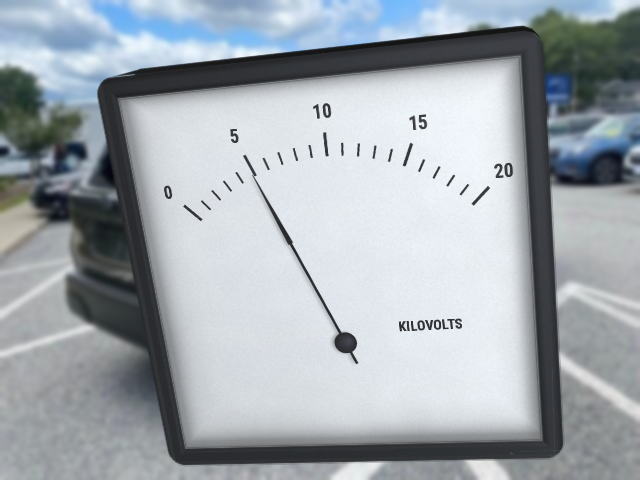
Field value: kV 5
